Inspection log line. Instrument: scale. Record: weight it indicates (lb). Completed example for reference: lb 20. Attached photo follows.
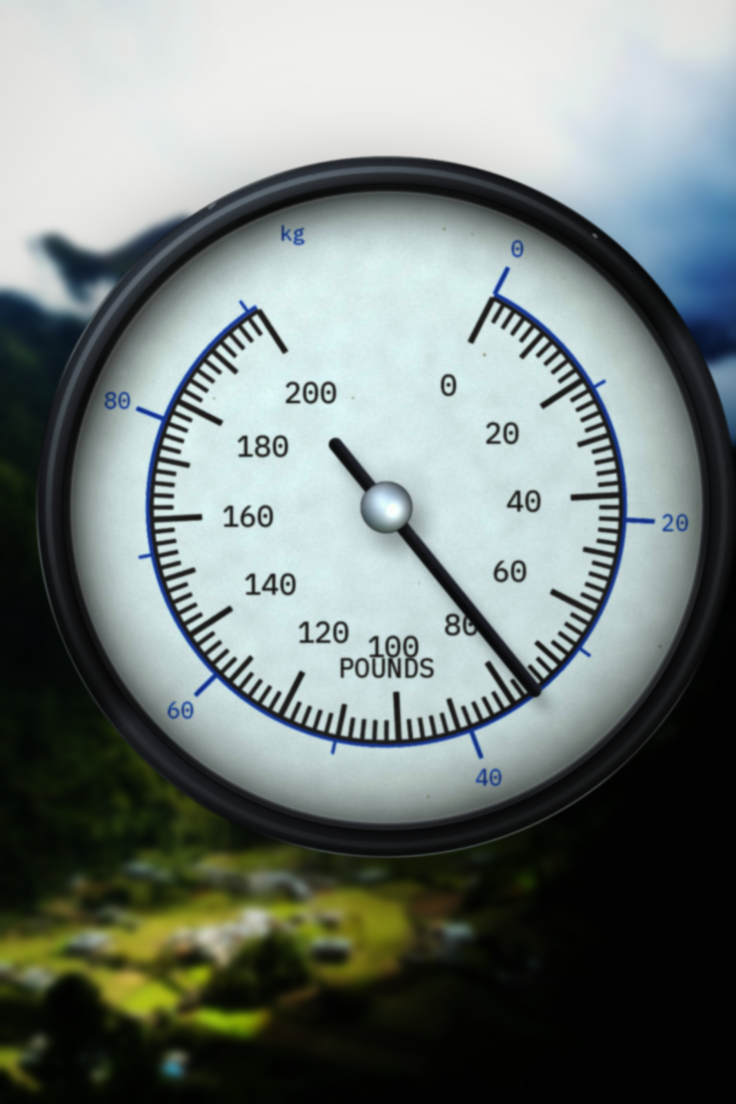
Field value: lb 76
